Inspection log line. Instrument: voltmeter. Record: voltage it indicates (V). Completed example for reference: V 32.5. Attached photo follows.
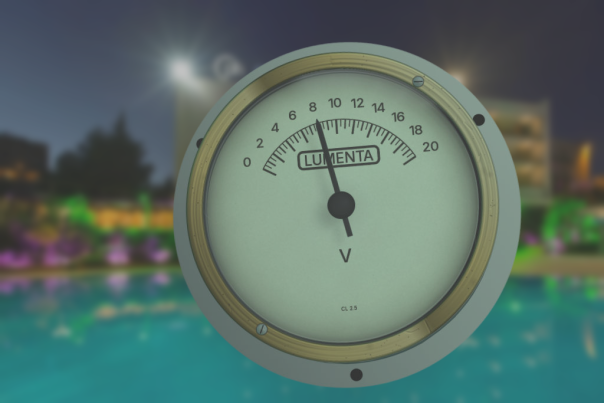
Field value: V 8
